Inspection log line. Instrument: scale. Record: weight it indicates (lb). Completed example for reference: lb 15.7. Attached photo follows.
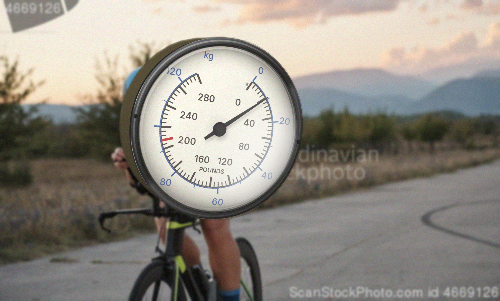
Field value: lb 20
